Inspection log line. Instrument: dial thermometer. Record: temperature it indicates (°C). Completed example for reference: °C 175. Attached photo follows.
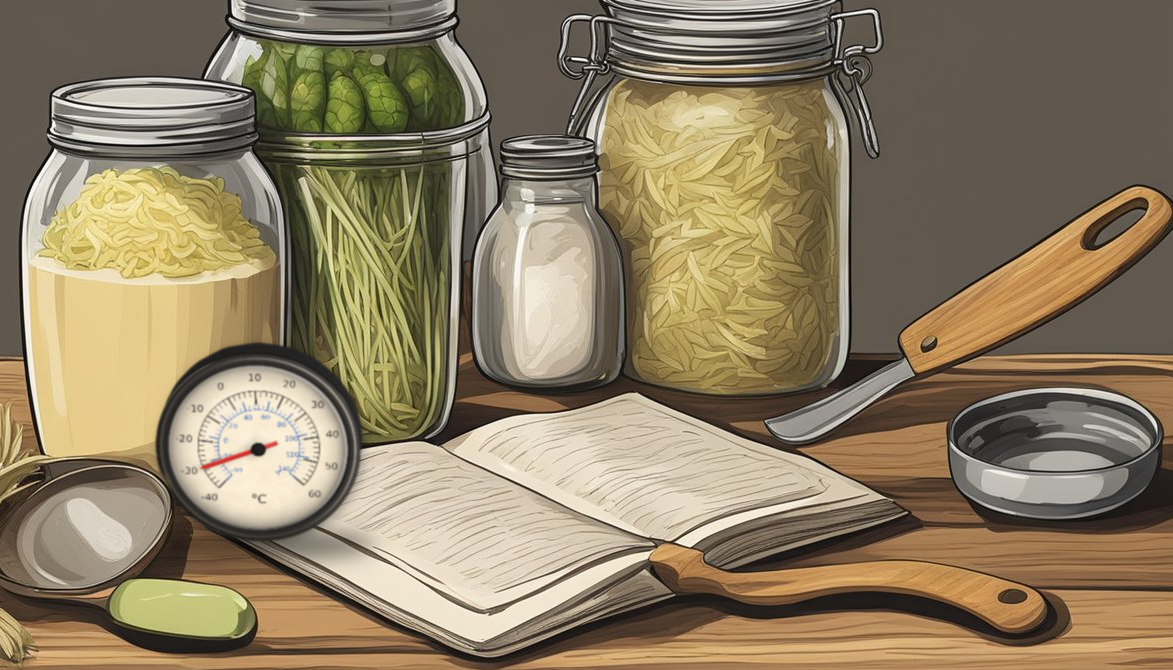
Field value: °C -30
